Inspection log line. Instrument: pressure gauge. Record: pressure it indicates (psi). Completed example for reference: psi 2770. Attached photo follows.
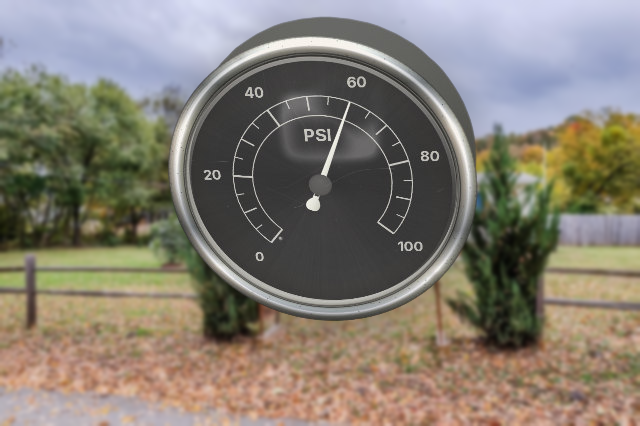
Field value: psi 60
